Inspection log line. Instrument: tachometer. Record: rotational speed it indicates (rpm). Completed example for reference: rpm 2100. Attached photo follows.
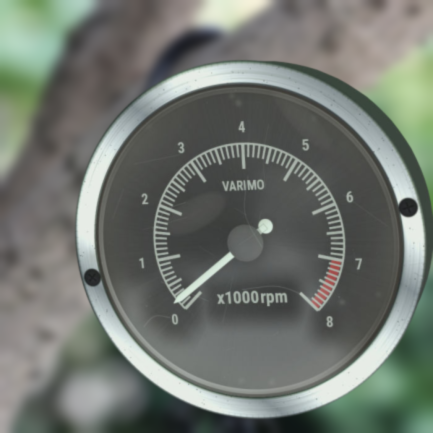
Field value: rpm 200
